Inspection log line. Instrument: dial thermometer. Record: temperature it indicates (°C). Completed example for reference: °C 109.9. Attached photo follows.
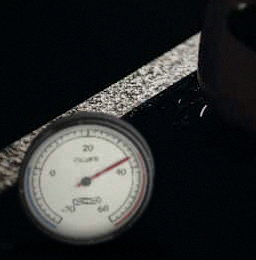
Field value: °C 36
